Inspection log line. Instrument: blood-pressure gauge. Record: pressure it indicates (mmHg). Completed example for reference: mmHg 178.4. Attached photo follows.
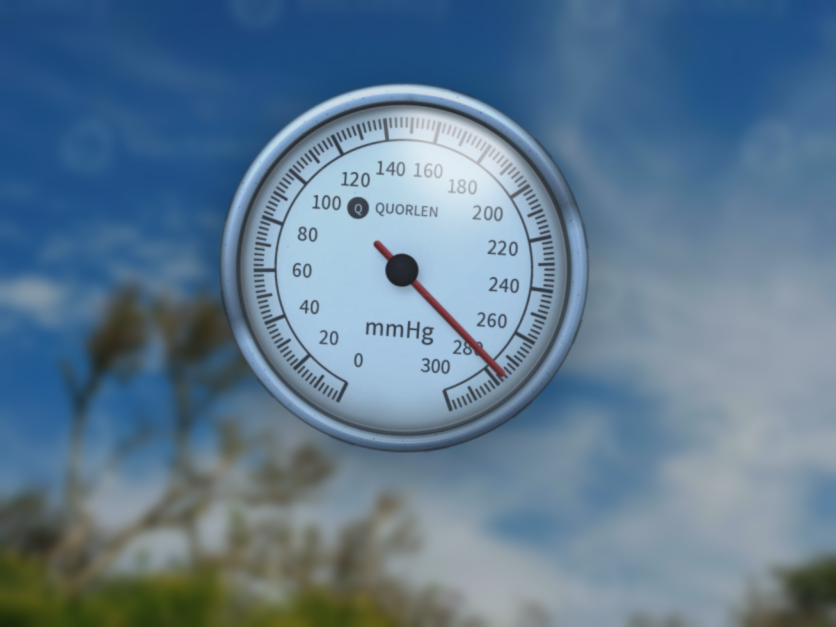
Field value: mmHg 276
